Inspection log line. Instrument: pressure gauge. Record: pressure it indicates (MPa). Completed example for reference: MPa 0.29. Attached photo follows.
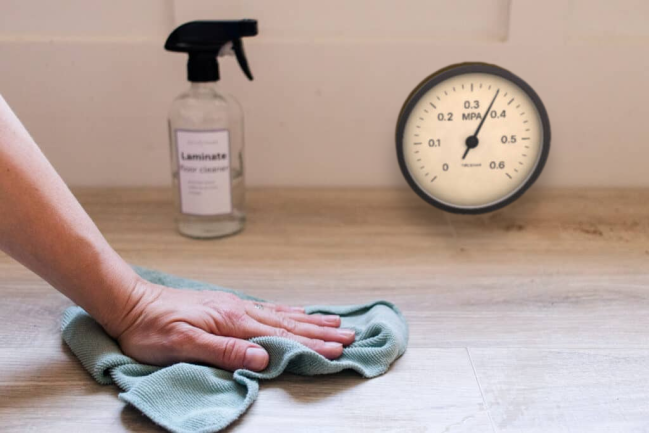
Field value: MPa 0.36
